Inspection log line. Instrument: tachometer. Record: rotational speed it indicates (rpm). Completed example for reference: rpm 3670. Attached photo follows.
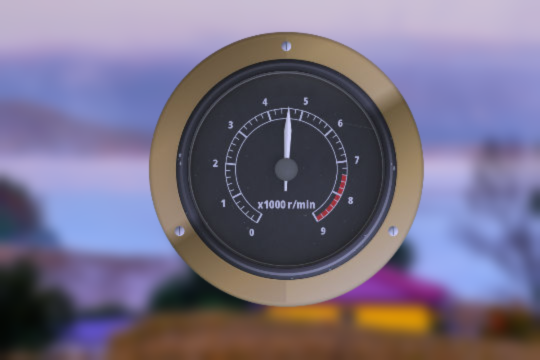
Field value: rpm 4600
